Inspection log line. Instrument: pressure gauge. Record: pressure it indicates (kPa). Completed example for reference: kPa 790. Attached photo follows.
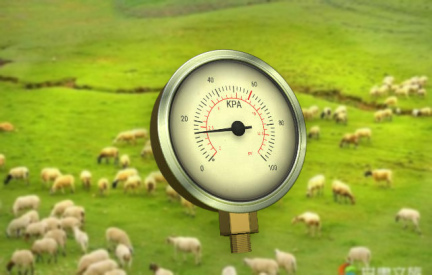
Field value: kPa 14
